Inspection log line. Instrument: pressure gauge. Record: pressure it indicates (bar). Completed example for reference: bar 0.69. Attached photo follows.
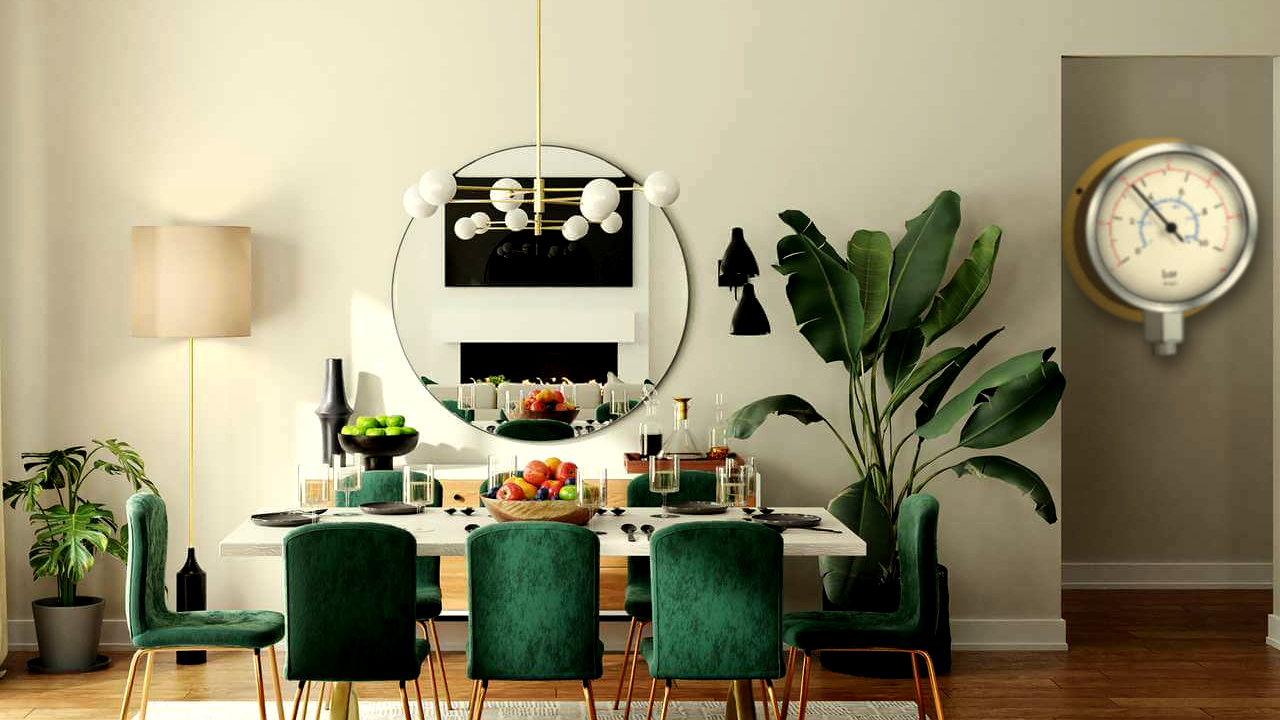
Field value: bar 3.5
